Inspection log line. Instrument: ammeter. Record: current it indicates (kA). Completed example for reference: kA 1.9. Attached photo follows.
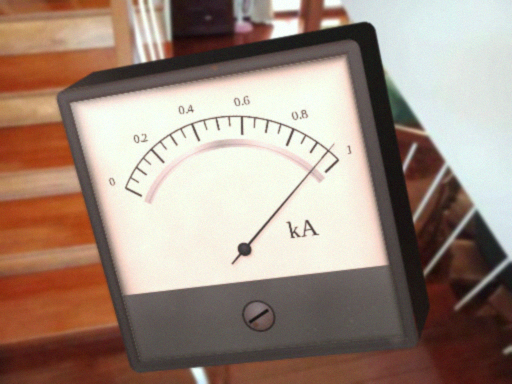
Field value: kA 0.95
